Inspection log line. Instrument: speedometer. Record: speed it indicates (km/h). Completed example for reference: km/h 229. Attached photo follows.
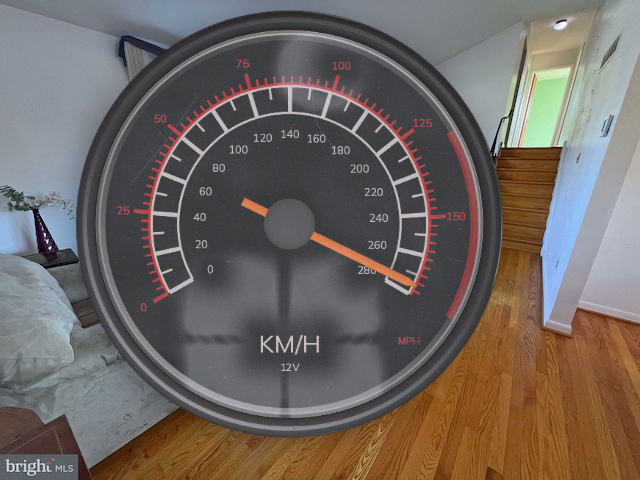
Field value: km/h 275
